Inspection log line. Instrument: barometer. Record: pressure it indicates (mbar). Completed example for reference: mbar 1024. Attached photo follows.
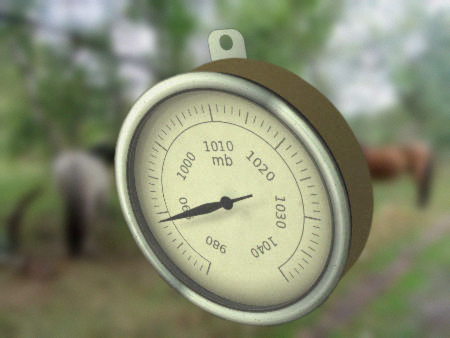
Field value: mbar 989
